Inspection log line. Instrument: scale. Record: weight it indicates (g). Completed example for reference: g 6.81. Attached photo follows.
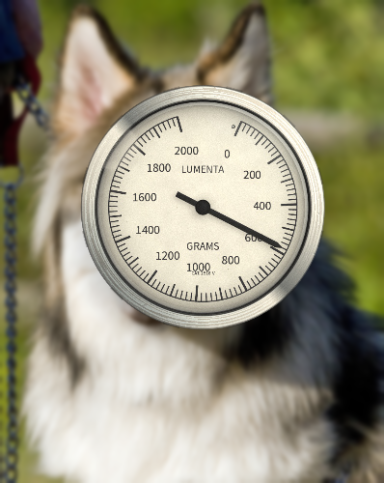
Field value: g 580
